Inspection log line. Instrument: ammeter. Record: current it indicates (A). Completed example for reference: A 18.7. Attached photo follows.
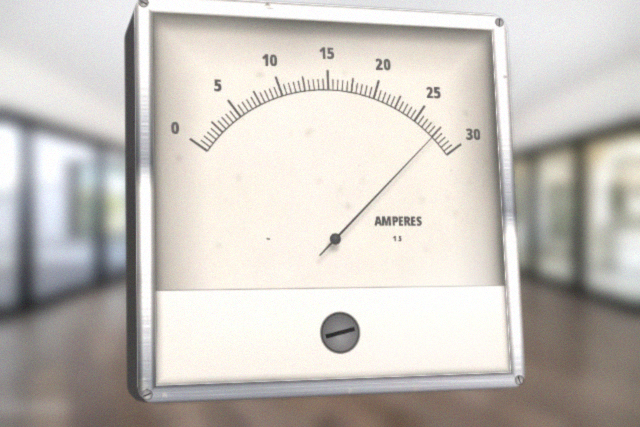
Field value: A 27.5
